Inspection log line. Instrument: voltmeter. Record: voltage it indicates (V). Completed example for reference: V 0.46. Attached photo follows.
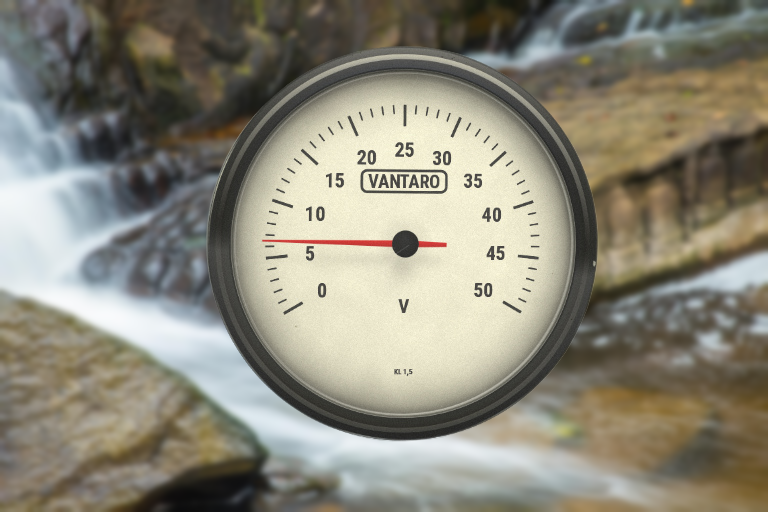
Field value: V 6.5
